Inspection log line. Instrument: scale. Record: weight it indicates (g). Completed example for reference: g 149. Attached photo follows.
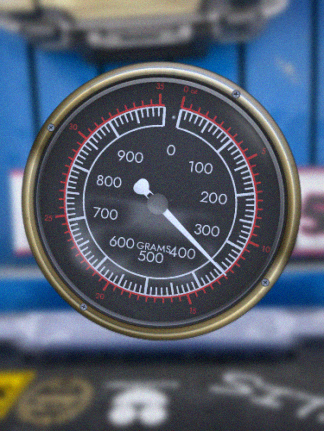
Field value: g 350
